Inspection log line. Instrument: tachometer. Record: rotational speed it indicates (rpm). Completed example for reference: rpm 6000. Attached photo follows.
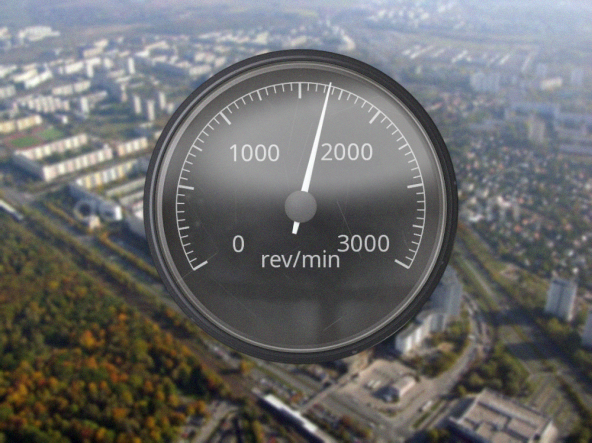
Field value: rpm 1675
